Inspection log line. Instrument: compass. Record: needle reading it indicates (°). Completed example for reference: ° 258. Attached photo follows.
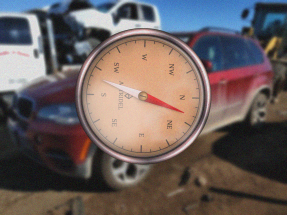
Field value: ° 20
